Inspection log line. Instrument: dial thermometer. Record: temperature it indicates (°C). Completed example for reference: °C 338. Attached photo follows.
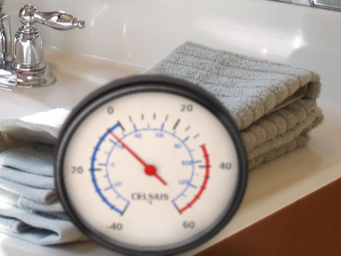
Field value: °C -4
